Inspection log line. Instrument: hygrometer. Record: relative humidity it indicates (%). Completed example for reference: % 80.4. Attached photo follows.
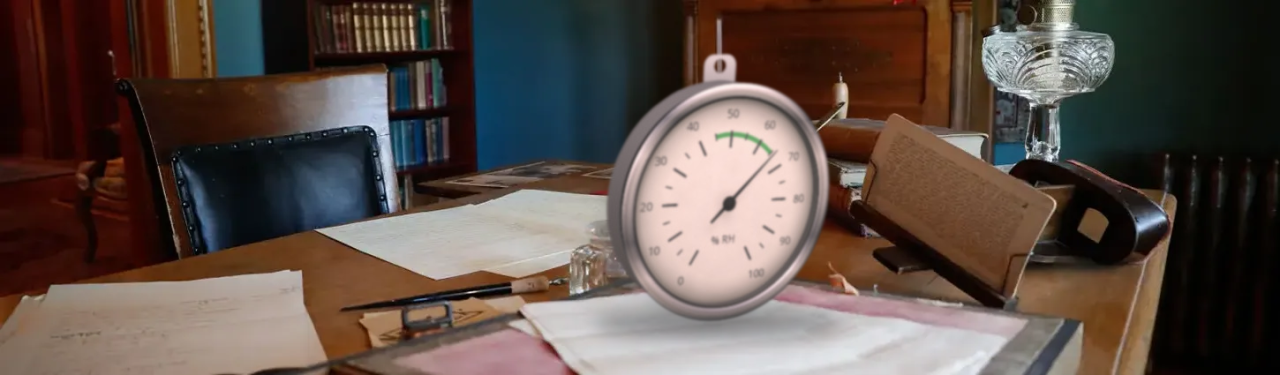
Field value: % 65
